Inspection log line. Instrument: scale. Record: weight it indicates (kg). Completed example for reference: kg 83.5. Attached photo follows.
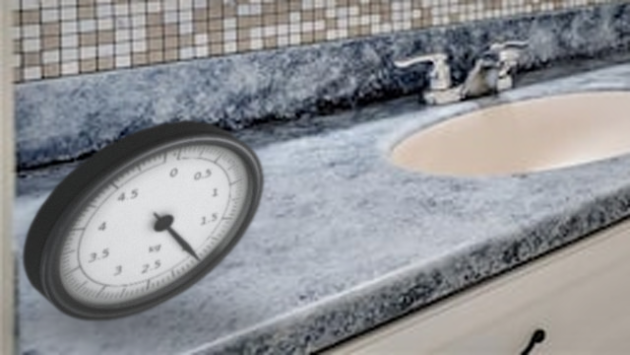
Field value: kg 2
